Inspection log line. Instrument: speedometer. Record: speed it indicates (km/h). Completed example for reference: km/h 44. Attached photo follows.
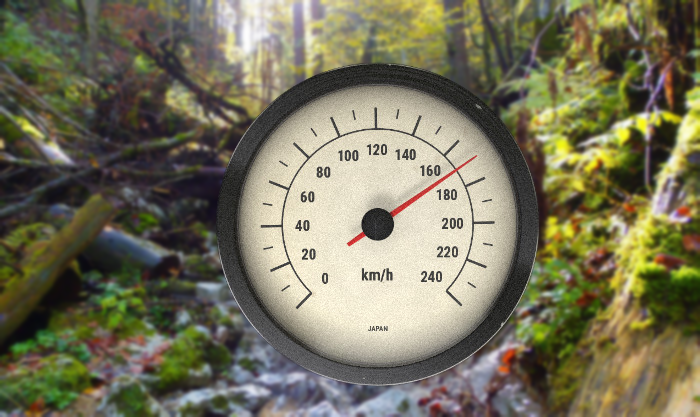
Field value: km/h 170
